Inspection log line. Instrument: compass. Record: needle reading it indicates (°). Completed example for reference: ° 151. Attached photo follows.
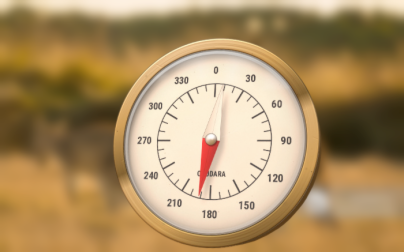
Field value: ° 190
